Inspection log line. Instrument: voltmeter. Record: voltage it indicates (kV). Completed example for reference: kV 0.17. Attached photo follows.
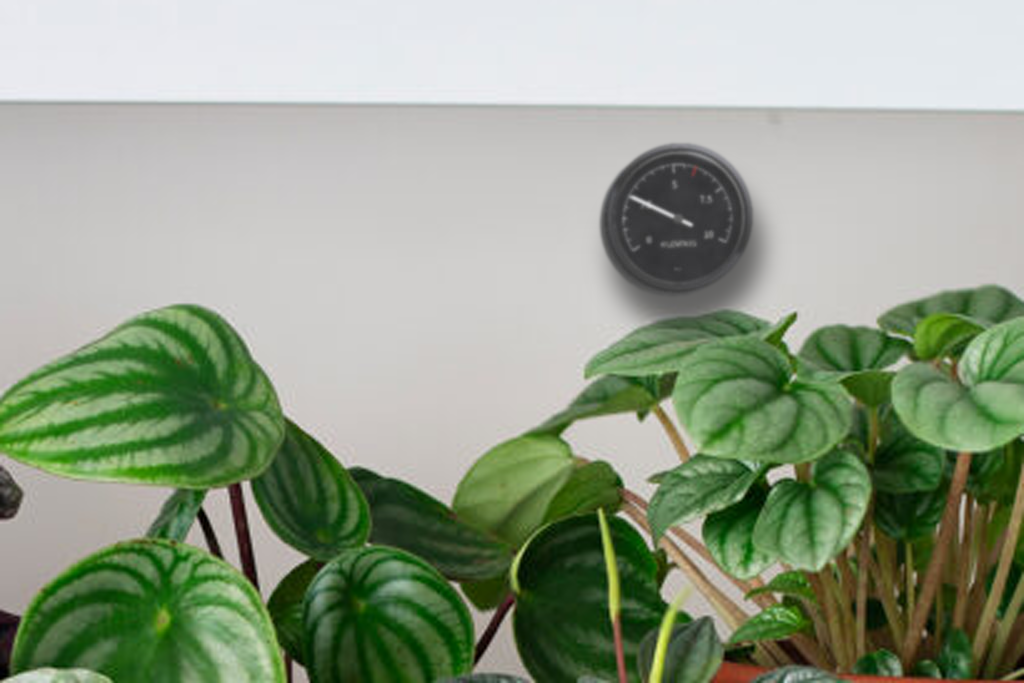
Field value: kV 2.5
